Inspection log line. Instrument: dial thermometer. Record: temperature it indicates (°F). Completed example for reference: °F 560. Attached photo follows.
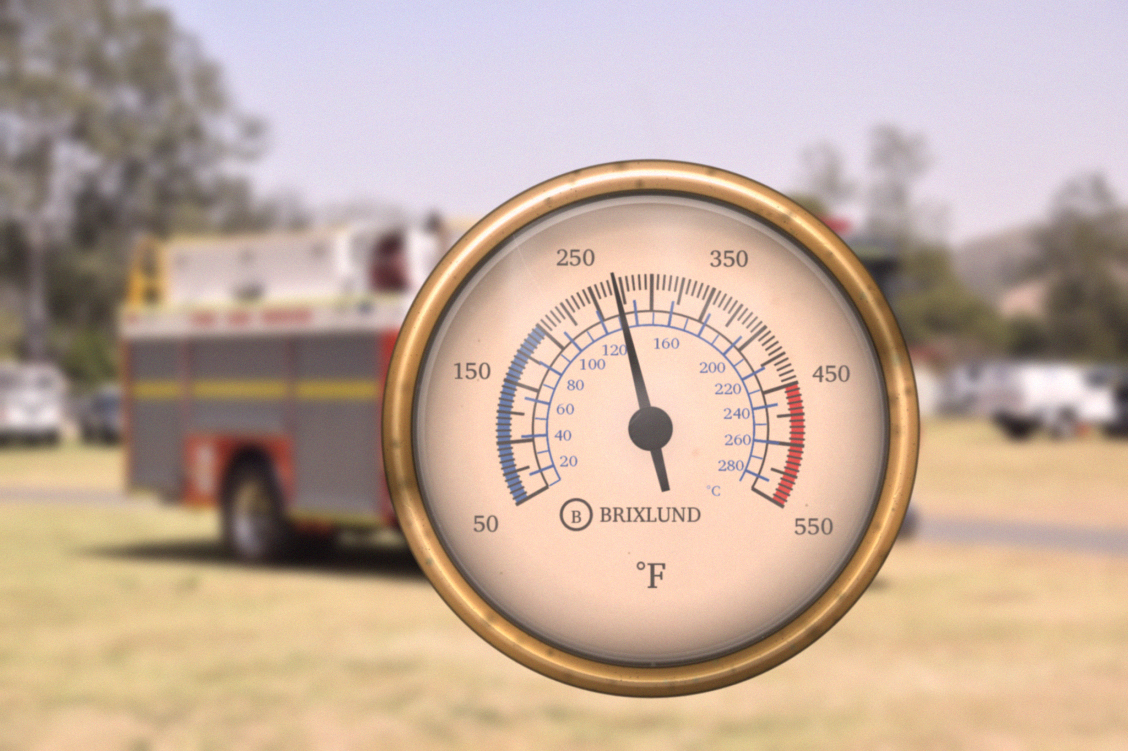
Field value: °F 270
